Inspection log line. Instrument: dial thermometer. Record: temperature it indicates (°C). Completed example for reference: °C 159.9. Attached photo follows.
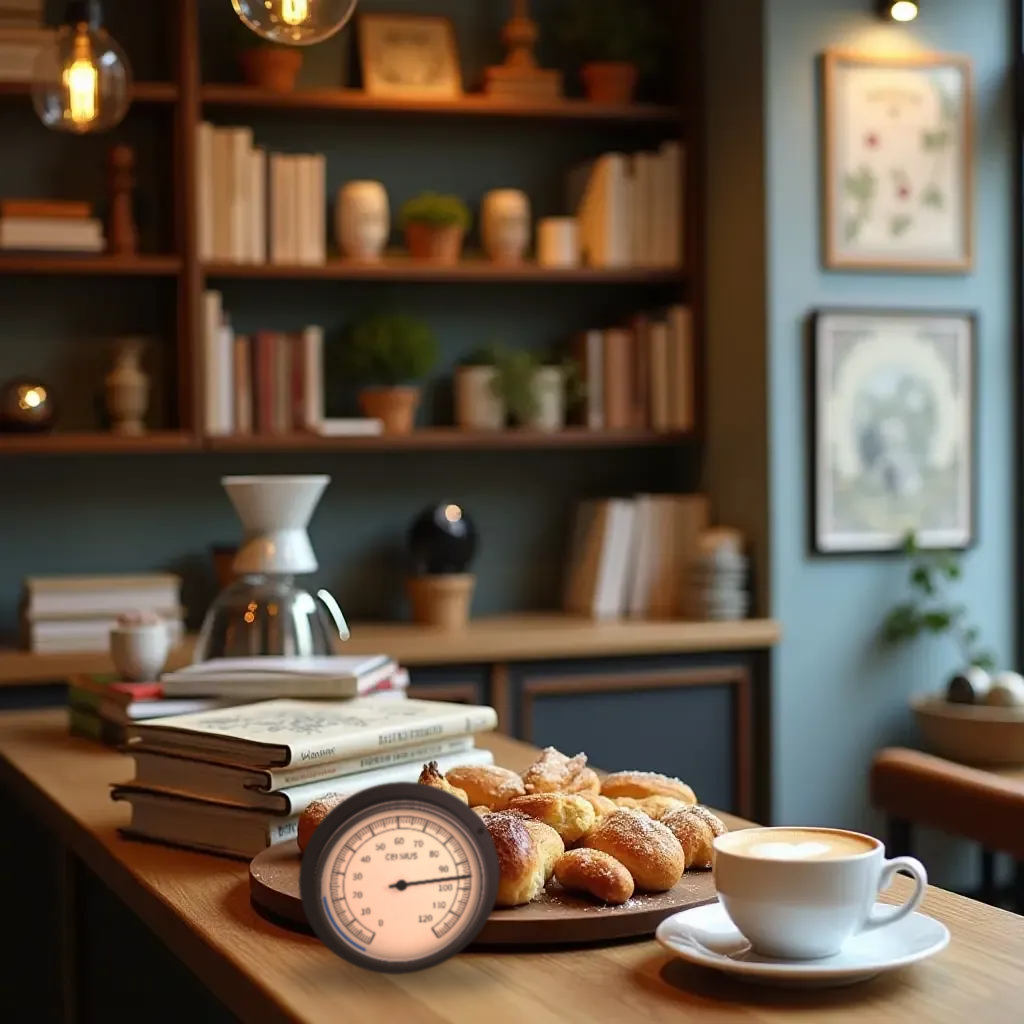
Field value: °C 95
